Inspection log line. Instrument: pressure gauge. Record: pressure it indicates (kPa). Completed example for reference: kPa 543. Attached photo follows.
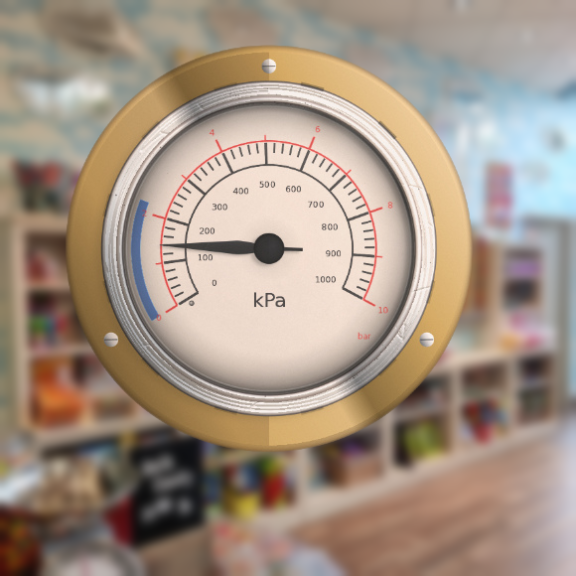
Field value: kPa 140
